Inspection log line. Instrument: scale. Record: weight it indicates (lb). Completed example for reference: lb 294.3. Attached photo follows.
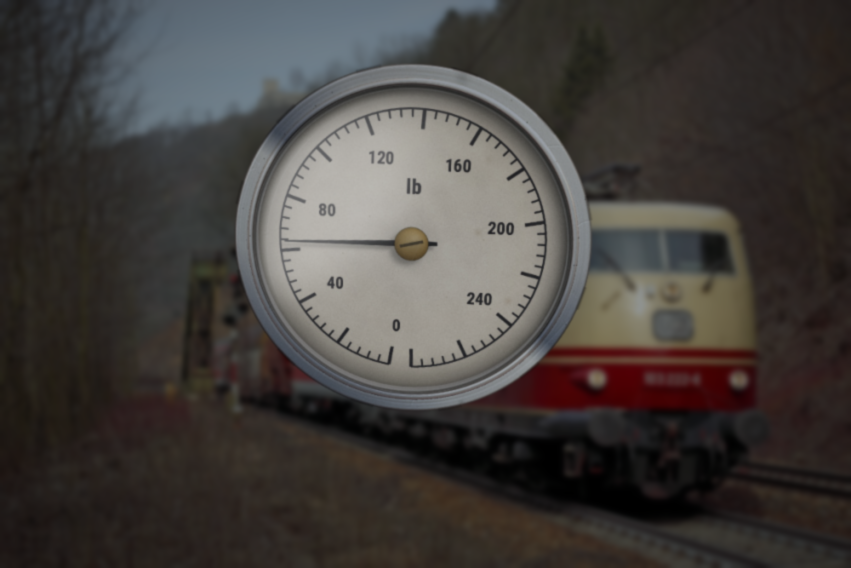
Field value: lb 64
